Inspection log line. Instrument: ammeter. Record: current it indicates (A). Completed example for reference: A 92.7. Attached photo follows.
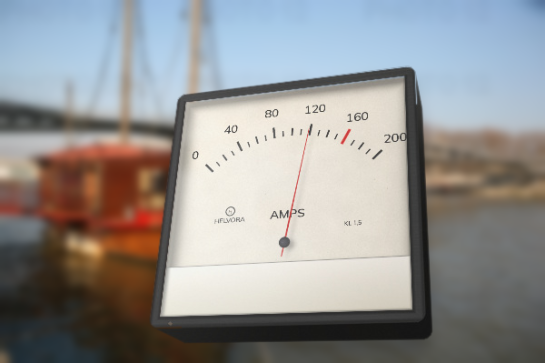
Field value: A 120
